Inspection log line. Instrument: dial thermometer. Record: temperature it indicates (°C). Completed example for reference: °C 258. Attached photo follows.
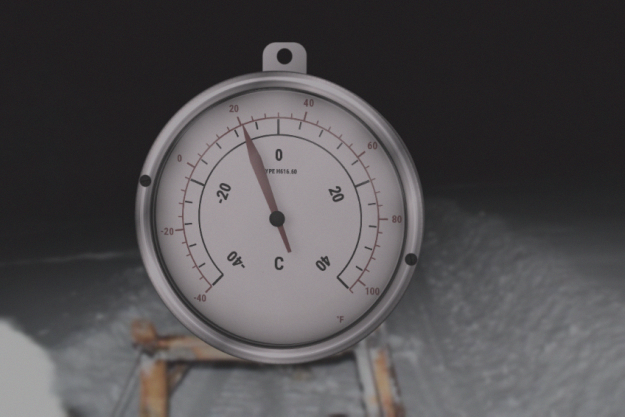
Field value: °C -6
